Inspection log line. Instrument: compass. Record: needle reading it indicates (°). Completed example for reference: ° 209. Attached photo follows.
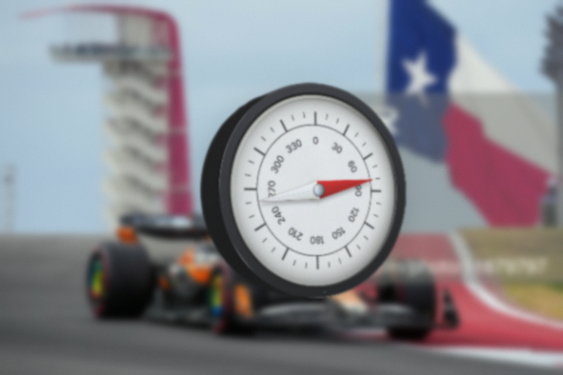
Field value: ° 80
